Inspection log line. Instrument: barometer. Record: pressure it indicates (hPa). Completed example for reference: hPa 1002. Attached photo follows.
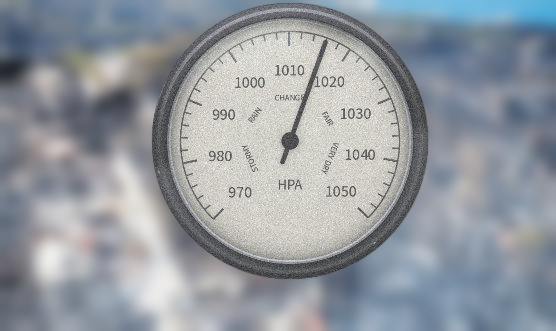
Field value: hPa 1016
